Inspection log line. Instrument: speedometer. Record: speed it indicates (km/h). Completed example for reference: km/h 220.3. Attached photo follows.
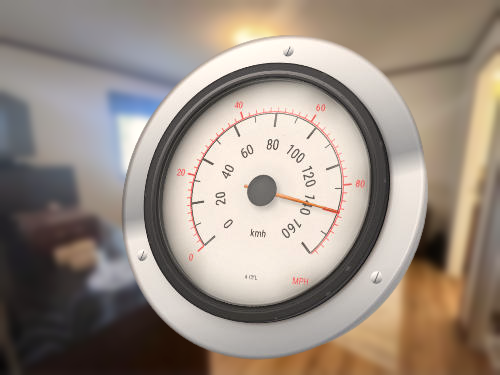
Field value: km/h 140
